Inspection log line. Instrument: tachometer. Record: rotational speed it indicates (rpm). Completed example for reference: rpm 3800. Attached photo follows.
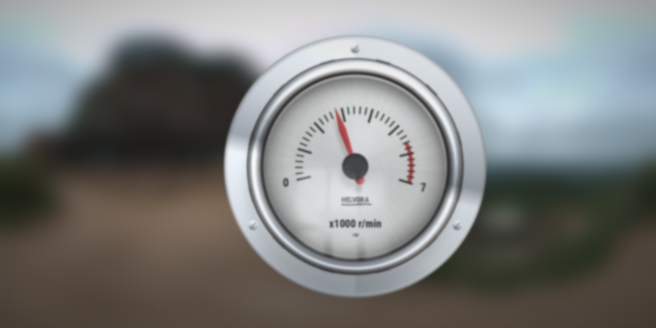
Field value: rpm 2800
